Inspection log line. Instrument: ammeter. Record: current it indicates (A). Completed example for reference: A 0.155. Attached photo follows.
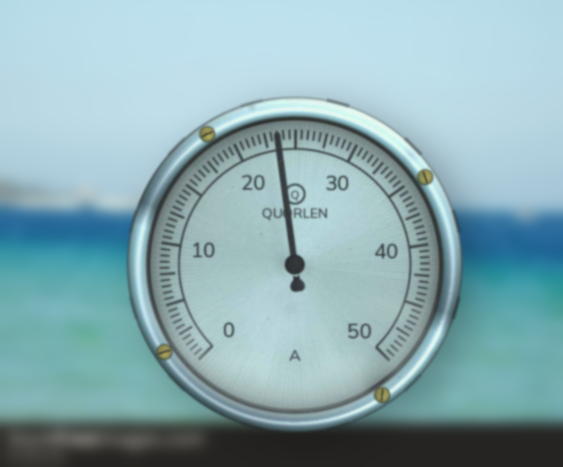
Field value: A 23.5
